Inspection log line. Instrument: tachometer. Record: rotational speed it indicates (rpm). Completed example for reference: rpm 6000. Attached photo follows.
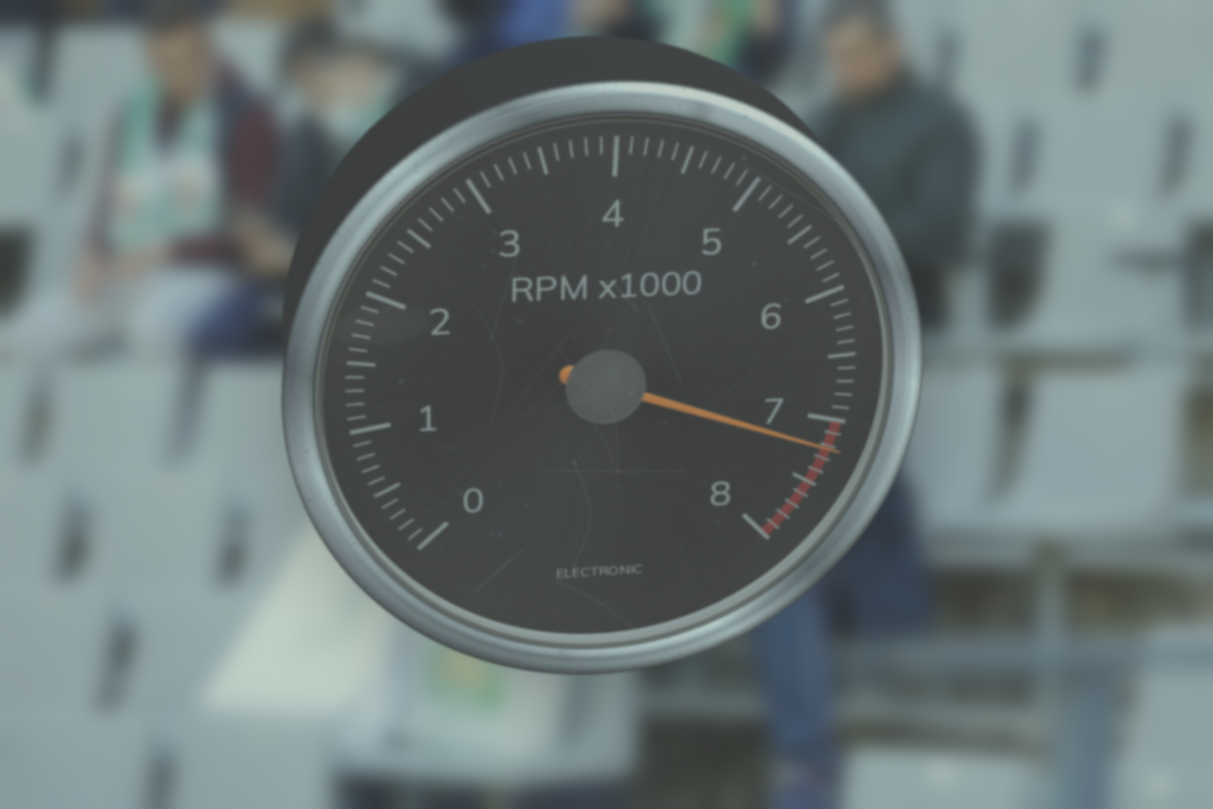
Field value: rpm 7200
